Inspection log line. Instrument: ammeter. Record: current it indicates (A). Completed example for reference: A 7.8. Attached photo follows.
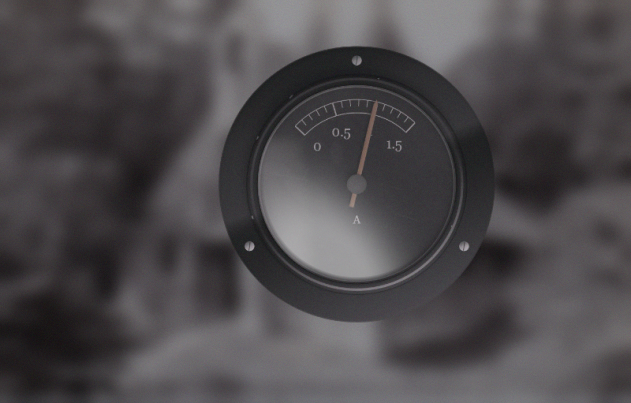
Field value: A 1
